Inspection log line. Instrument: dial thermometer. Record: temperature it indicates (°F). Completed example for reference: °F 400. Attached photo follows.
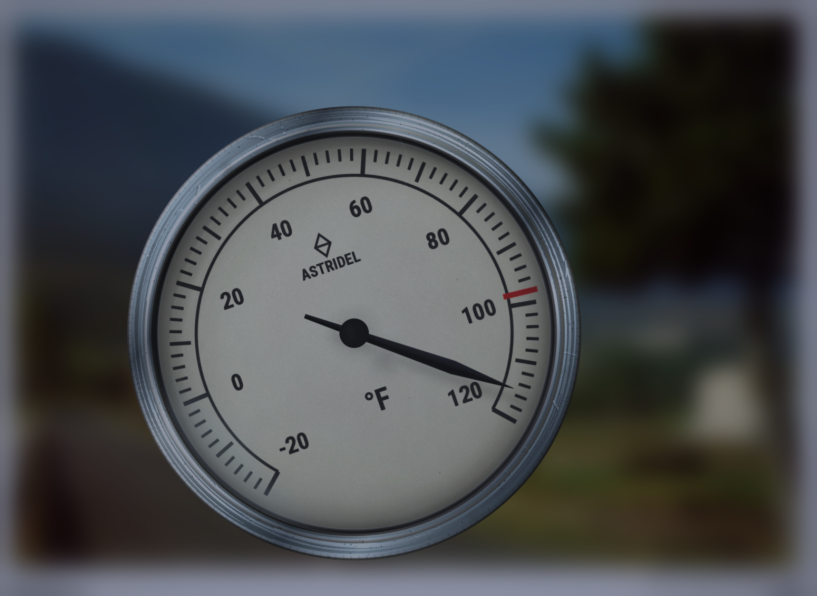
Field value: °F 115
